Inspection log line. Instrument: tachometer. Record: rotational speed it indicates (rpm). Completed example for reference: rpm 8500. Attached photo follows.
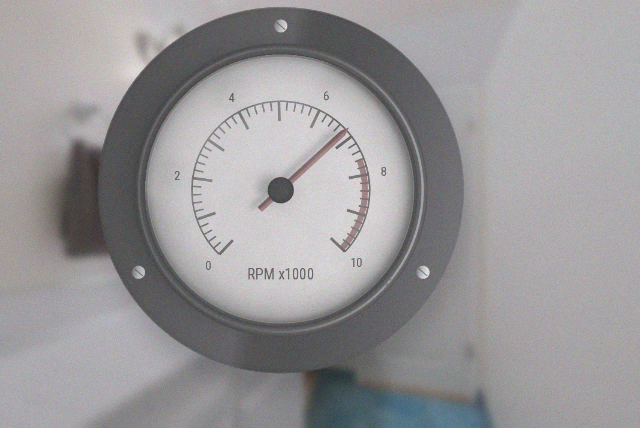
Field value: rpm 6800
